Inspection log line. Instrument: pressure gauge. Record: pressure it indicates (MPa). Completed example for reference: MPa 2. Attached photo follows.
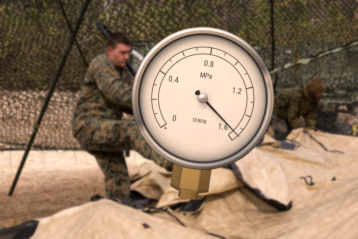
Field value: MPa 1.55
